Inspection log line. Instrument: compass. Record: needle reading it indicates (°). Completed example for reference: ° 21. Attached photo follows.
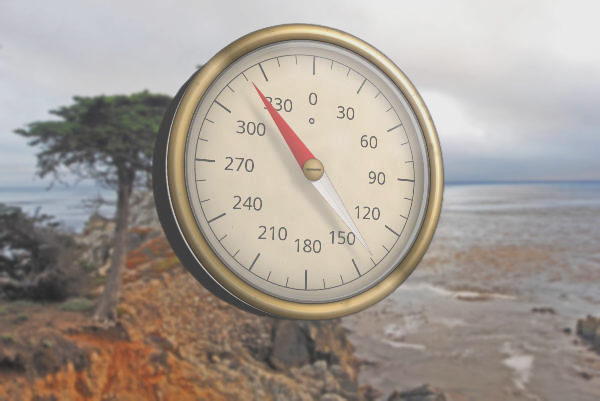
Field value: ° 320
